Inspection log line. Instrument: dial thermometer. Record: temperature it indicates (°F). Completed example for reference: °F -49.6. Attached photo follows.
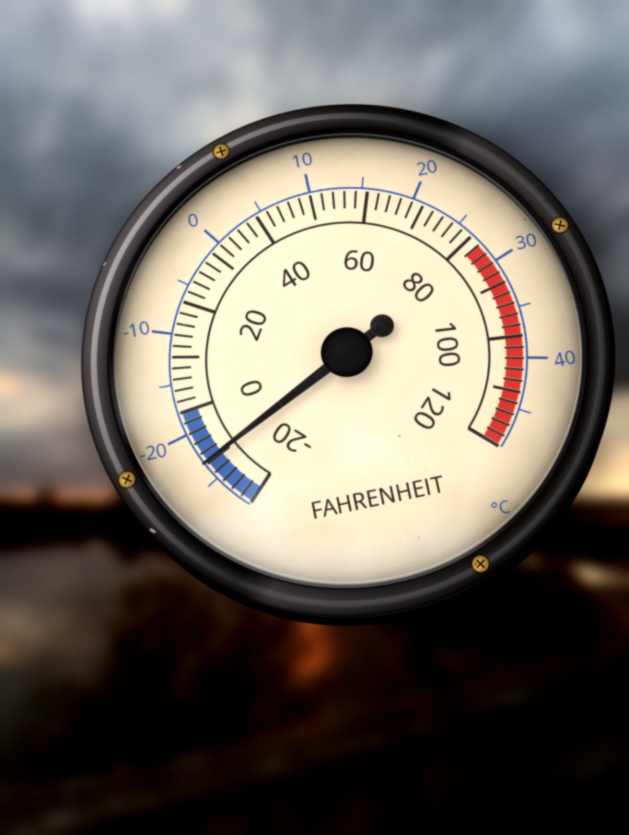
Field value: °F -10
